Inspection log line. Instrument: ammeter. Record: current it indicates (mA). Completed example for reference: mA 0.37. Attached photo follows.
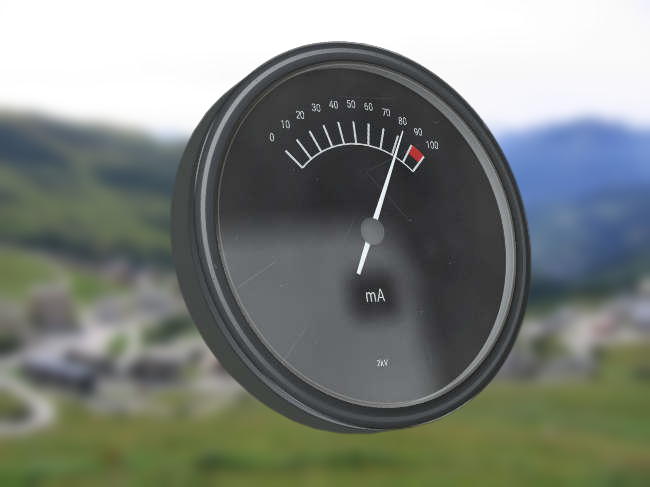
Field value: mA 80
